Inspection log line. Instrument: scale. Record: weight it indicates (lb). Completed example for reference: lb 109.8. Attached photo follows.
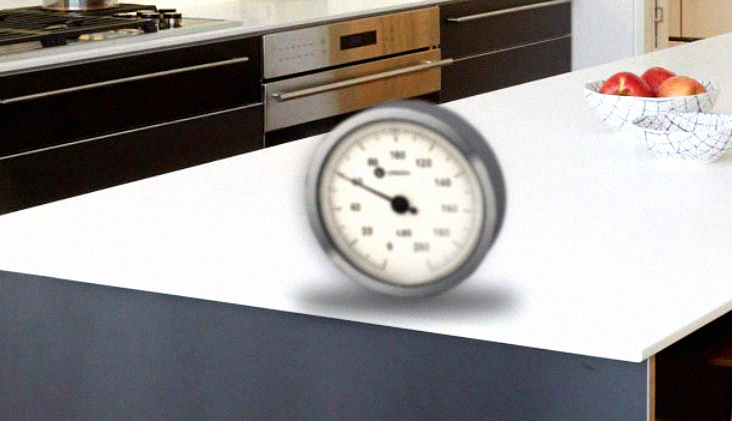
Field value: lb 60
